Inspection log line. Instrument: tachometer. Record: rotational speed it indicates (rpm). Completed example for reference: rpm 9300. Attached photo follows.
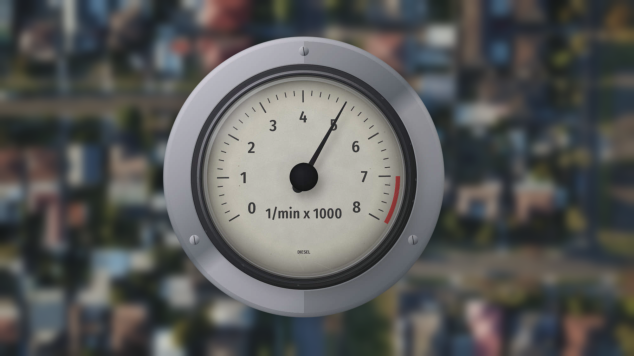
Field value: rpm 5000
